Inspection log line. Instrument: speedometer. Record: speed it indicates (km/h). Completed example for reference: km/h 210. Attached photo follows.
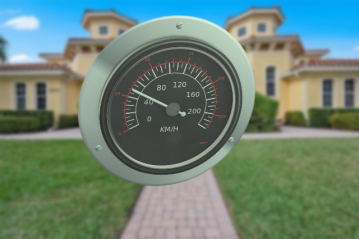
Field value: km/h 50
